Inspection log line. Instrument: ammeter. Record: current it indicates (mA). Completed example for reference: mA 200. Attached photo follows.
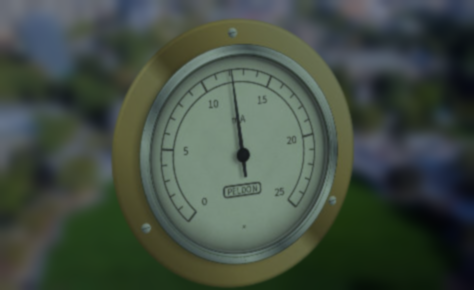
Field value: mA 12
